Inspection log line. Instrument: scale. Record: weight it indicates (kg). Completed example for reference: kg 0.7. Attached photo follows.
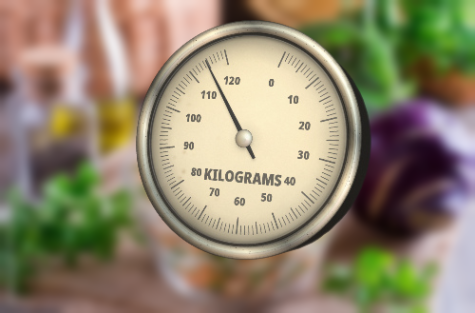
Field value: kg 115
